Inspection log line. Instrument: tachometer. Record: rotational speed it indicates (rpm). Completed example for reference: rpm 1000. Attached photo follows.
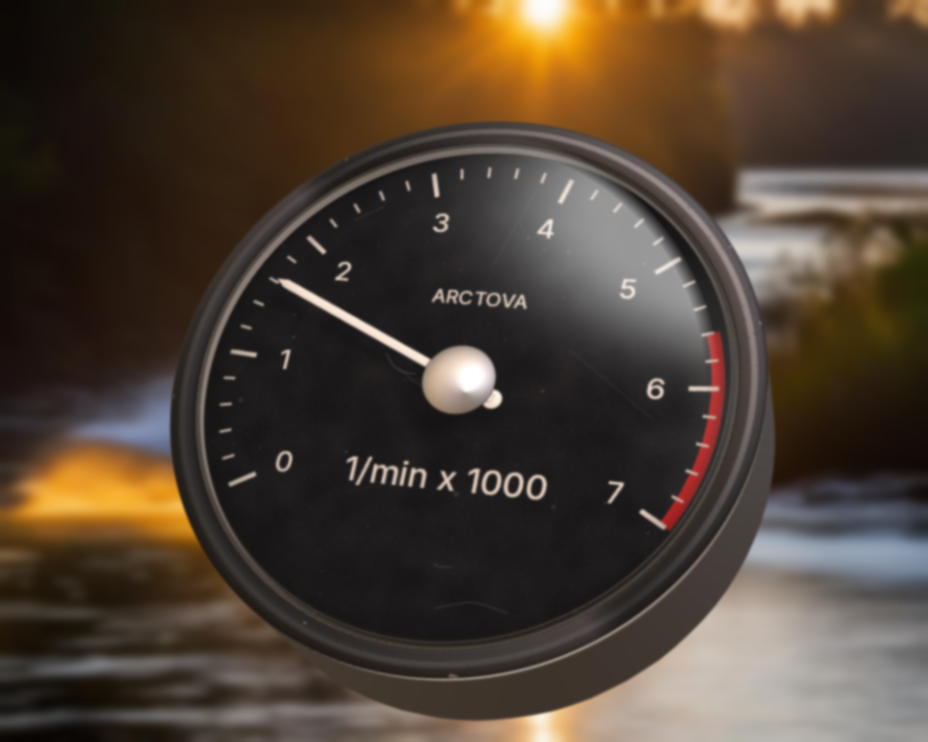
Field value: rpm 1600
